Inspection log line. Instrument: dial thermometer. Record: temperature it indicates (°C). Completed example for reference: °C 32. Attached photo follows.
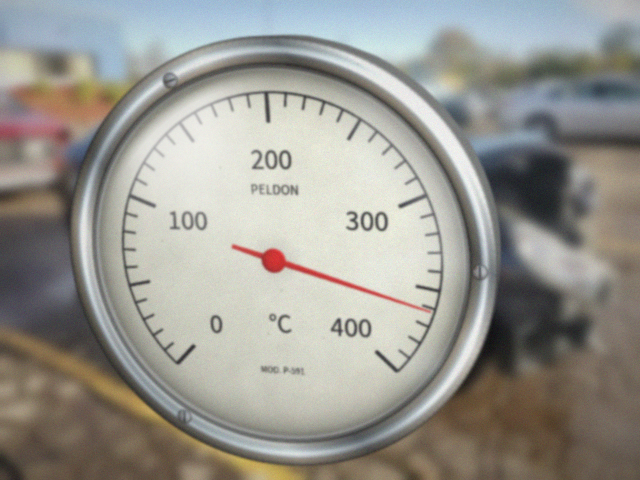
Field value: °C 360
